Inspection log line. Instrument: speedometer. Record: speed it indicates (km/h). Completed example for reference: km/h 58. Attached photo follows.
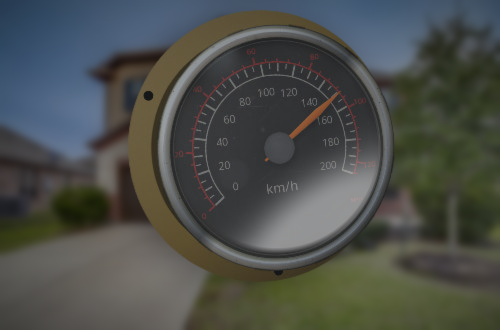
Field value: km/h 150
